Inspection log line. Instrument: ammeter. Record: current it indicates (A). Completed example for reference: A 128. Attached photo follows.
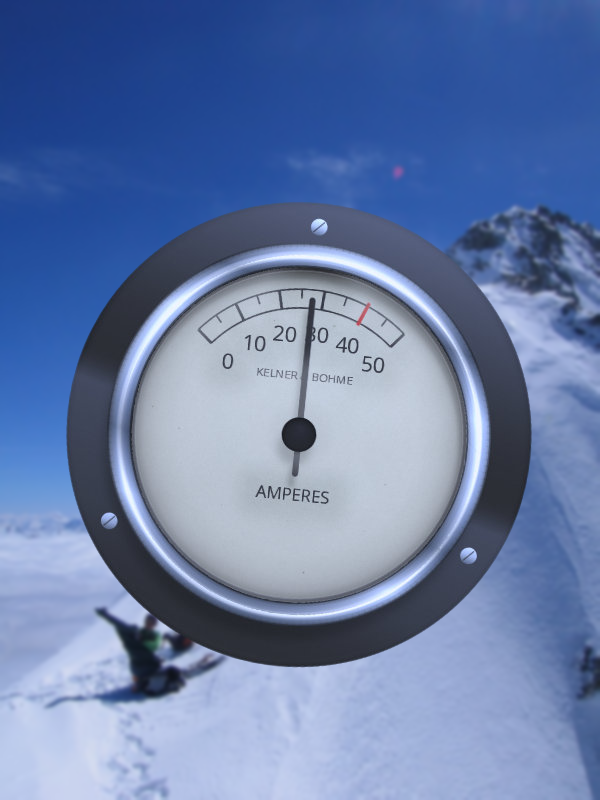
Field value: A 27.5
